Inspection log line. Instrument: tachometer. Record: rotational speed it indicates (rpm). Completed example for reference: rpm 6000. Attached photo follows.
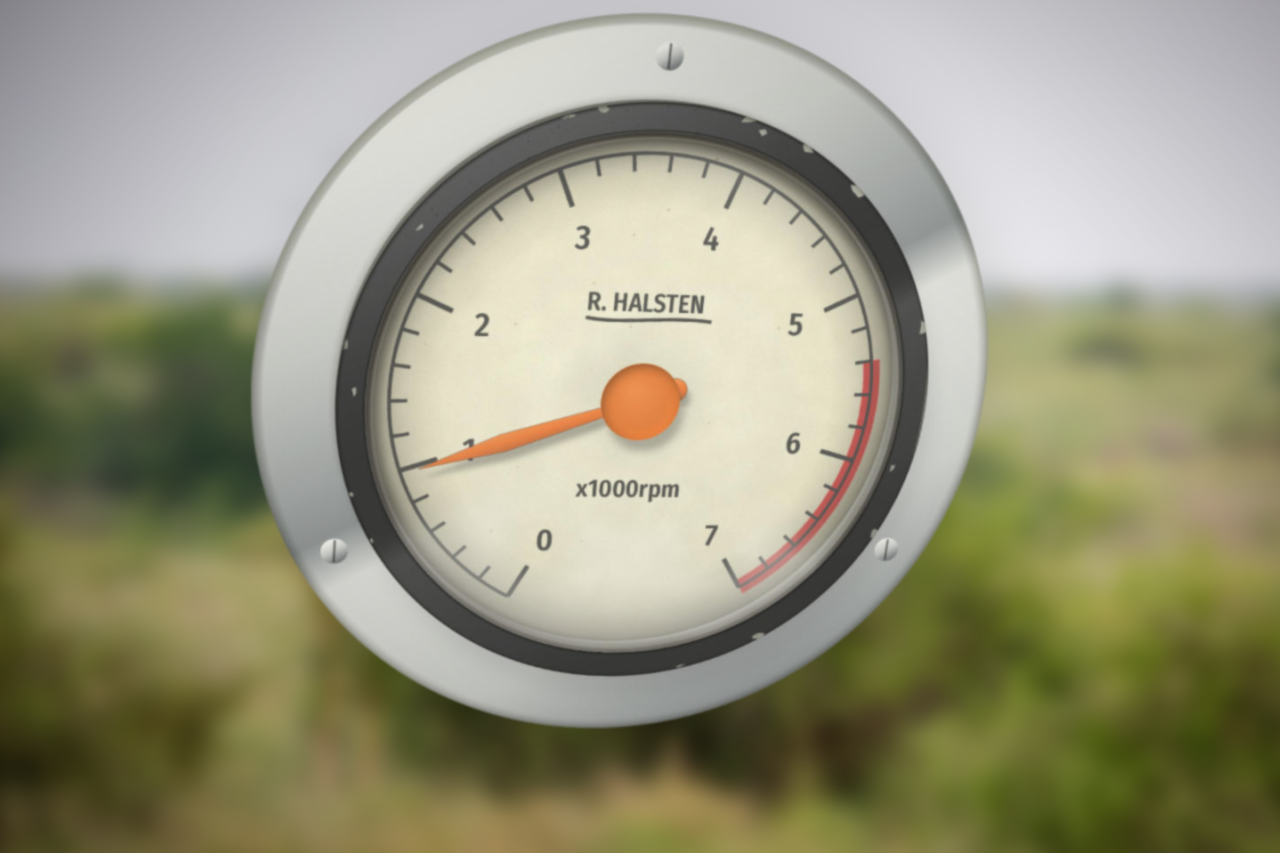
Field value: rpm 1000
